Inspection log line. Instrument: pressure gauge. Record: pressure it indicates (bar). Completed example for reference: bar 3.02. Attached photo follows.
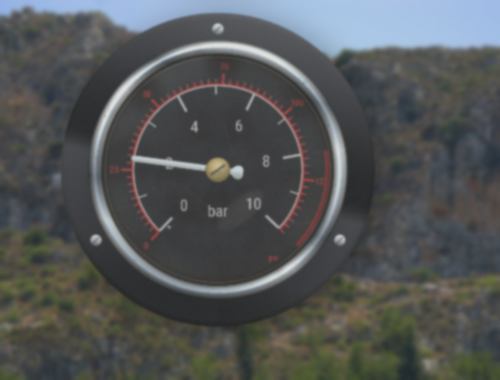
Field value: bar 2
